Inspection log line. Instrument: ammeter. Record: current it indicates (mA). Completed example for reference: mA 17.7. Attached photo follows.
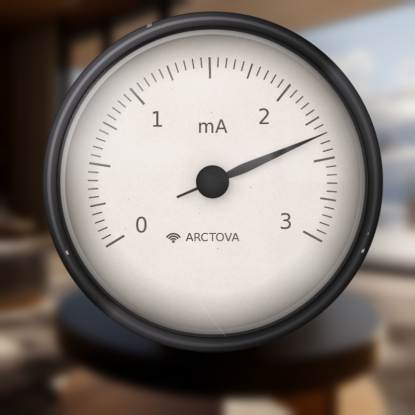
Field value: mA 2.35
